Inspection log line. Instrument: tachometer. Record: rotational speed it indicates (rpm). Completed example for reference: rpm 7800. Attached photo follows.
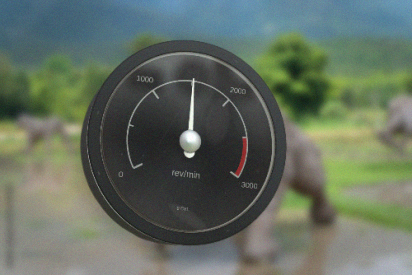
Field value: rpm 1500
